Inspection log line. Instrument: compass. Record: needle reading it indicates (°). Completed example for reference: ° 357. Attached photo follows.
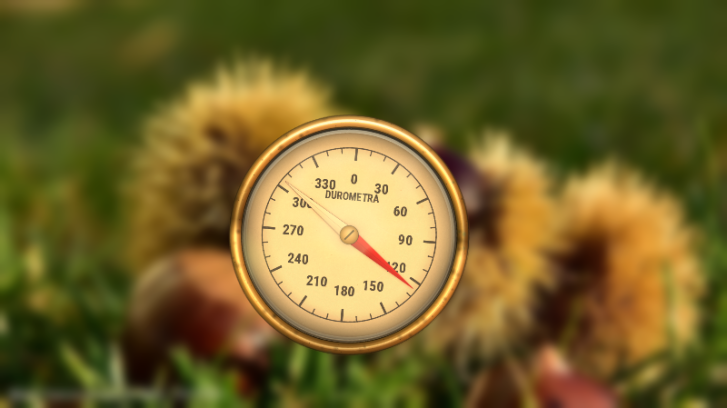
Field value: ° 125
